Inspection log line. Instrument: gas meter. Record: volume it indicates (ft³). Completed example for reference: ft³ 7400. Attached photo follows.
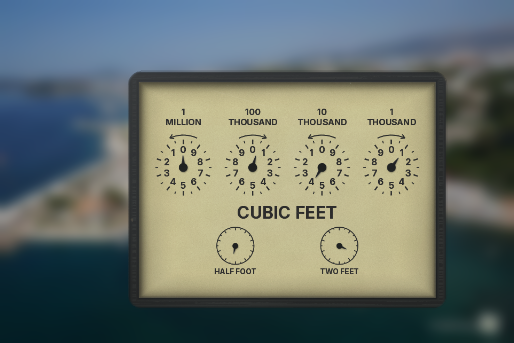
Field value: ft³ 4100
